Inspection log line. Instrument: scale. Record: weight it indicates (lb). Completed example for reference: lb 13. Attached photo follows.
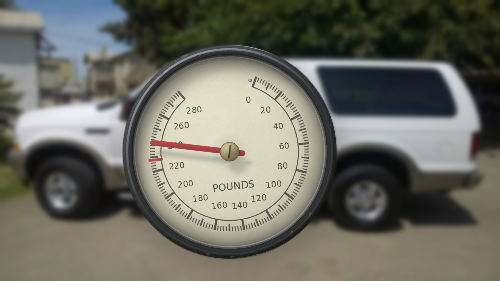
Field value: lb 240
